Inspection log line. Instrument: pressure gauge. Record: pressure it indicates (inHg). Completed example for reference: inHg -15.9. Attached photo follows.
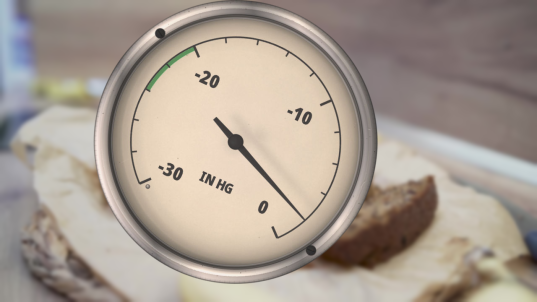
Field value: inHg -2
